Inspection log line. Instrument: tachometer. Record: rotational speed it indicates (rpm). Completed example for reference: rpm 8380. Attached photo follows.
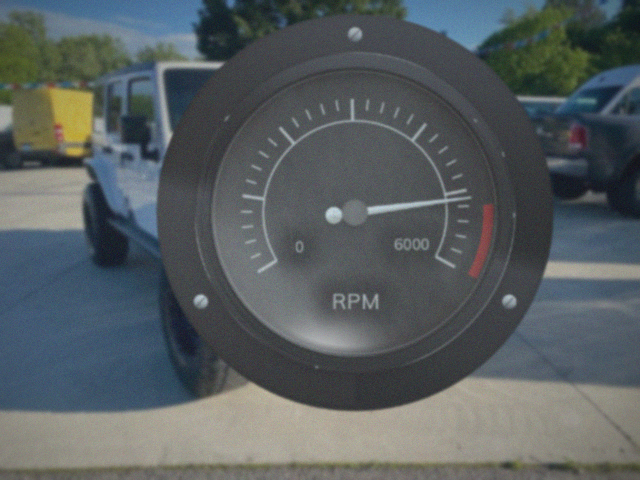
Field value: rpm 5100
